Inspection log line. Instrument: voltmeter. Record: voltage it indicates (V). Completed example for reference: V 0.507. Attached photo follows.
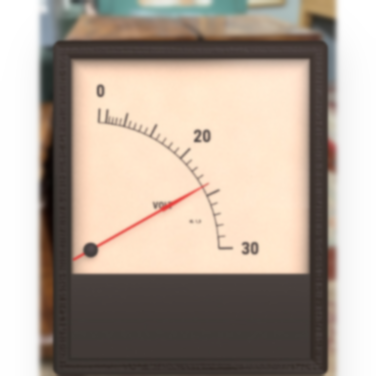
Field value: V 24
